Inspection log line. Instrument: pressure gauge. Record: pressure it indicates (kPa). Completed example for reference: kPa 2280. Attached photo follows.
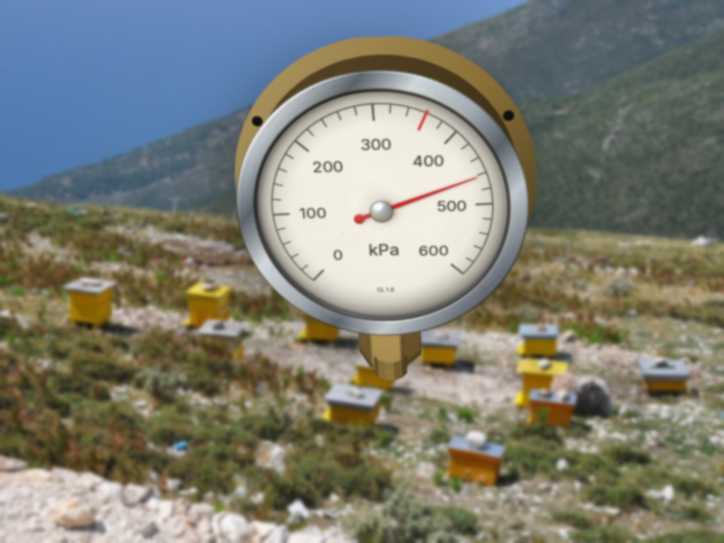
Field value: kPa 460
